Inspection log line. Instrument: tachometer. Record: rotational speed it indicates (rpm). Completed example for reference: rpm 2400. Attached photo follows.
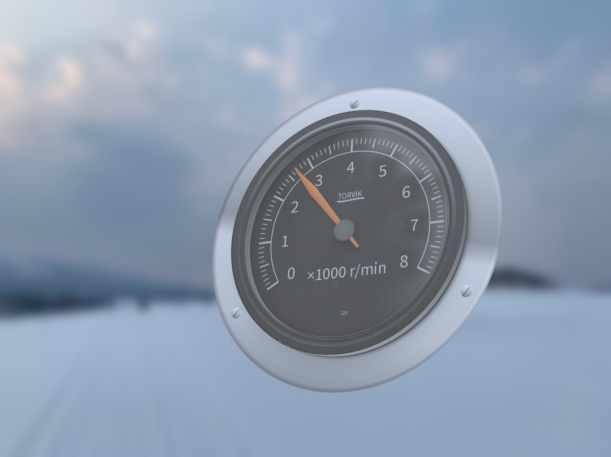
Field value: rpm 2700
